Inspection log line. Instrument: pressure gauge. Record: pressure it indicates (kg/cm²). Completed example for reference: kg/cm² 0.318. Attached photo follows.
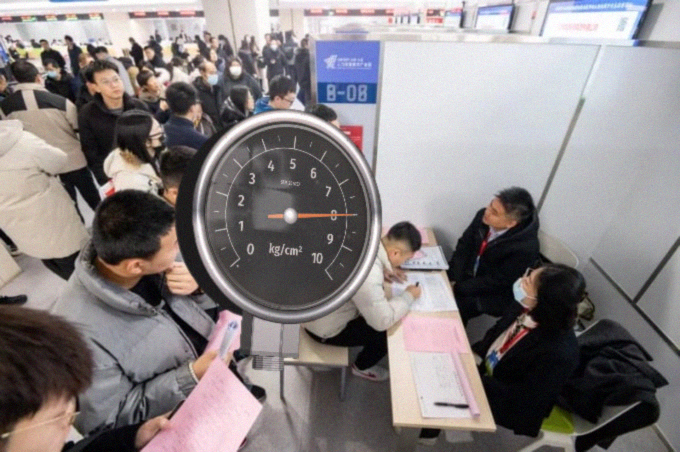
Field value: kg/cm² 8
